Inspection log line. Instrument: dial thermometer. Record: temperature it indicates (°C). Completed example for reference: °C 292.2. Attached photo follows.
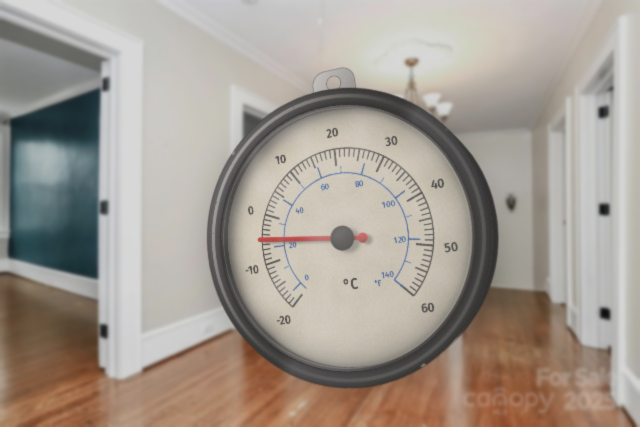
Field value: °C -5
